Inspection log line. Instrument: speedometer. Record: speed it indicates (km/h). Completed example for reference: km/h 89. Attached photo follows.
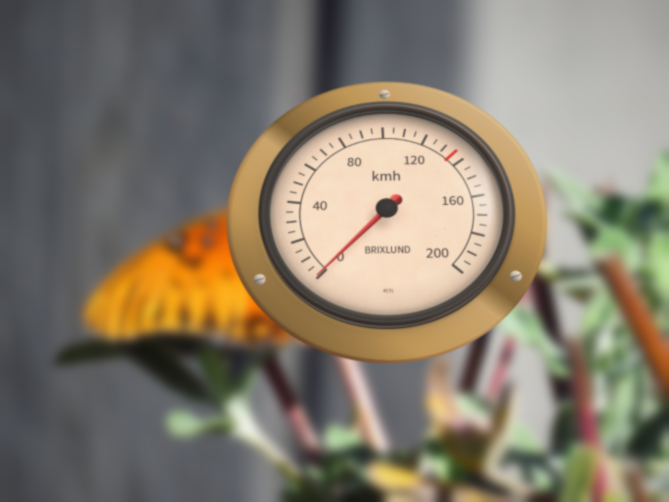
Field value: km/h 0
